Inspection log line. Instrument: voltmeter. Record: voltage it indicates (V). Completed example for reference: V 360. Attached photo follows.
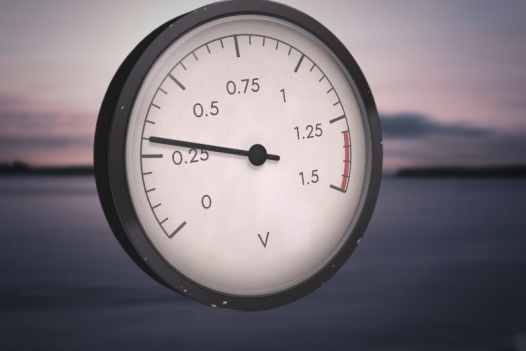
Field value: V 0.3
